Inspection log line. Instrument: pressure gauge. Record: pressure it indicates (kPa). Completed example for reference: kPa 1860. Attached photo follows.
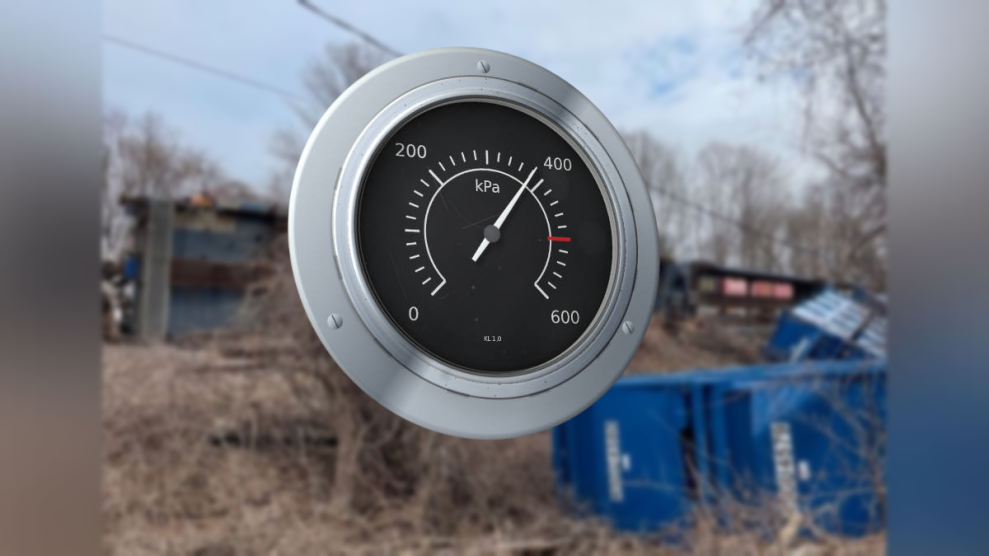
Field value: kPa 380
